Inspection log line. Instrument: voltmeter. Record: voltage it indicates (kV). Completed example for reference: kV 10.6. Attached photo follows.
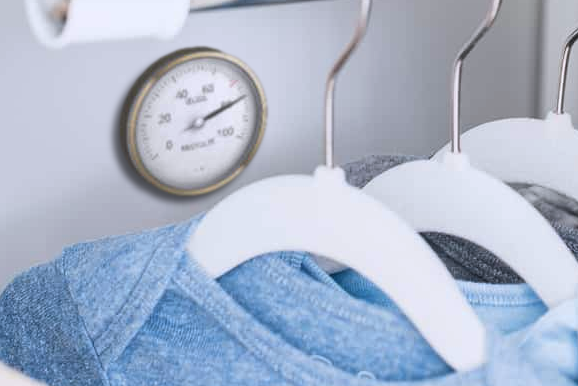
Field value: kV 80
